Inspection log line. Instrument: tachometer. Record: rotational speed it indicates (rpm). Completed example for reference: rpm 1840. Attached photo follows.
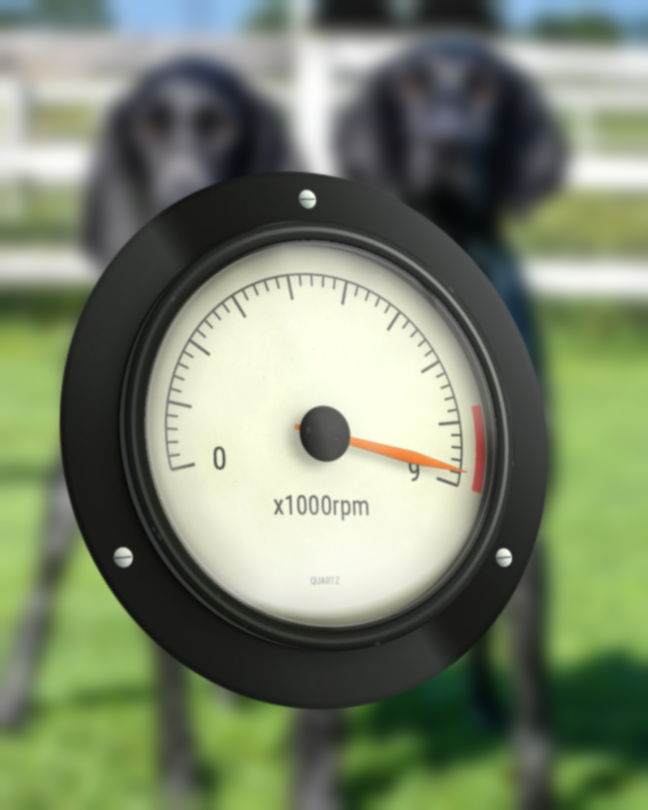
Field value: rpm 8800
